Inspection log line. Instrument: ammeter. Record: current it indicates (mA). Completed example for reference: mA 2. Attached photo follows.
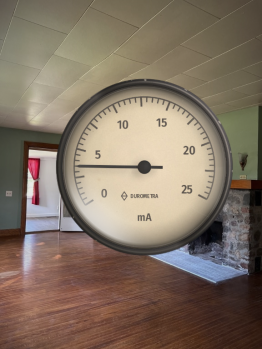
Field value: mA 3.5
